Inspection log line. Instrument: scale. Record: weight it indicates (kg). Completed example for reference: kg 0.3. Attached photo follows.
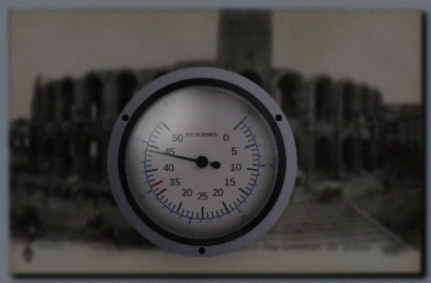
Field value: kg 44
